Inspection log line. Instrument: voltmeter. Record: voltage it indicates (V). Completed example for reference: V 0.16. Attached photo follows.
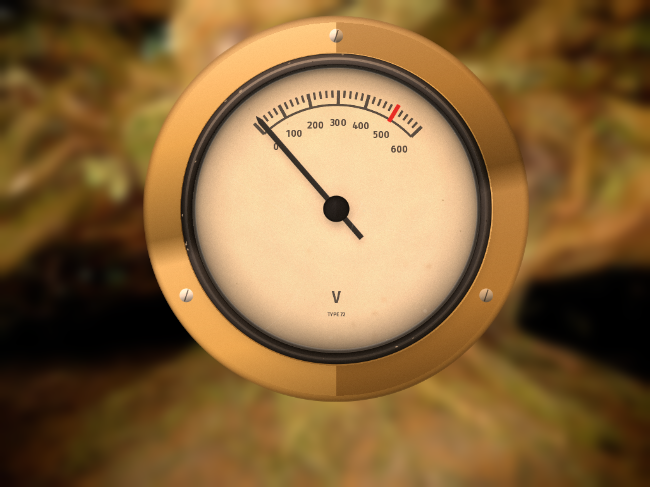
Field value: V 20
